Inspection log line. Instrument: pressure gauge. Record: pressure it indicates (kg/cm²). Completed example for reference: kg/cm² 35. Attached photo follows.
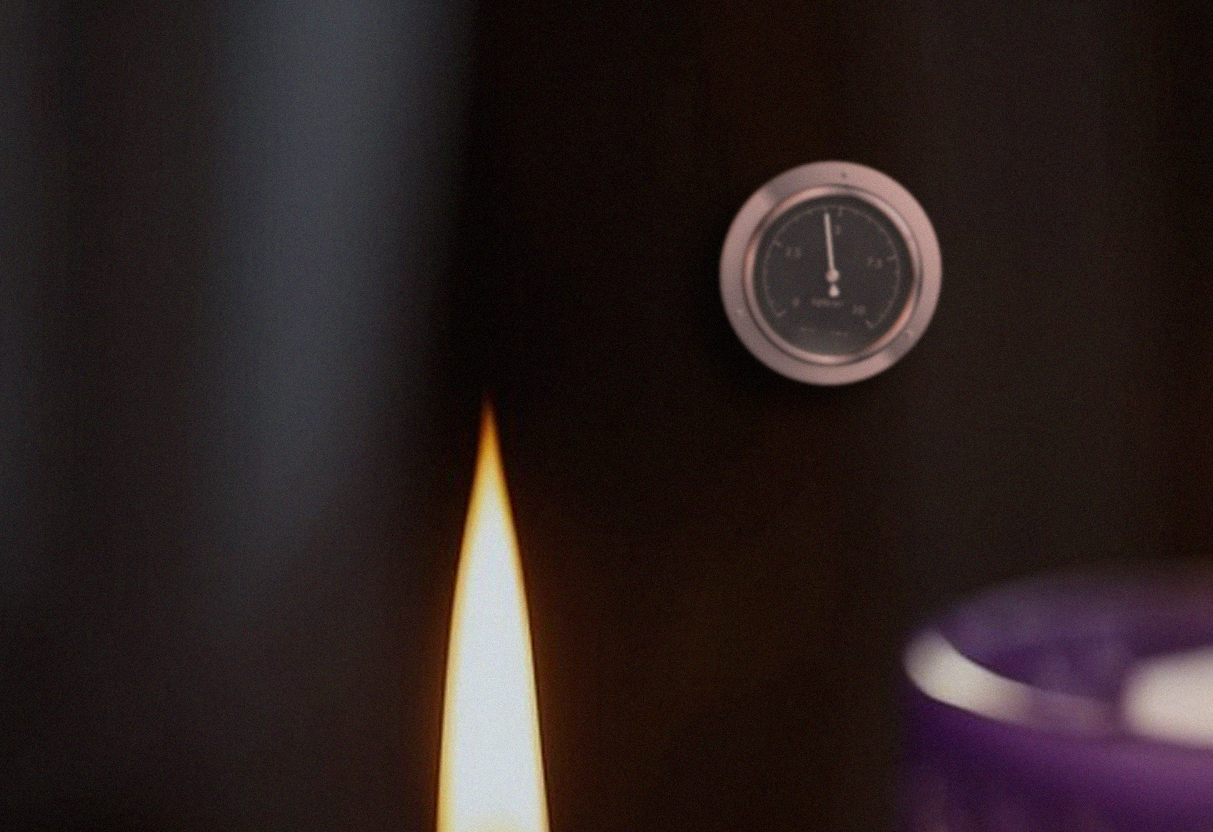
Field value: kg/cm² 4.5
